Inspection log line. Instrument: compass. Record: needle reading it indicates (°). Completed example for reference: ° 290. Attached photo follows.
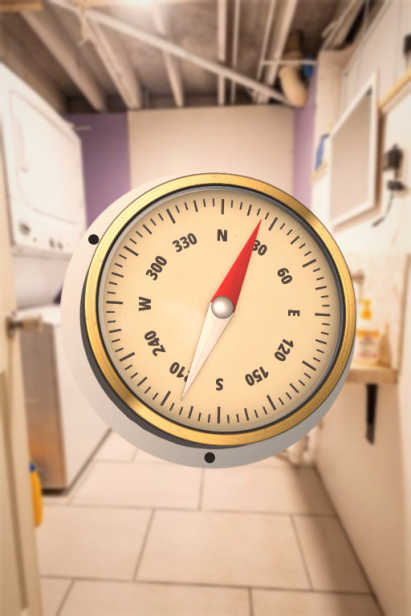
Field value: ° 22.5
